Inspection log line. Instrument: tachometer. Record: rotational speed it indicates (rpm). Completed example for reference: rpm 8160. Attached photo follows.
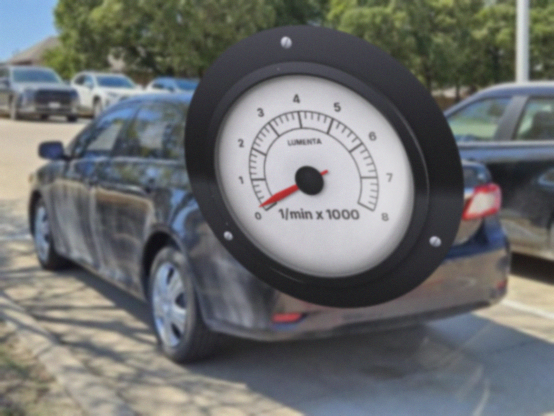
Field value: rpm 200
